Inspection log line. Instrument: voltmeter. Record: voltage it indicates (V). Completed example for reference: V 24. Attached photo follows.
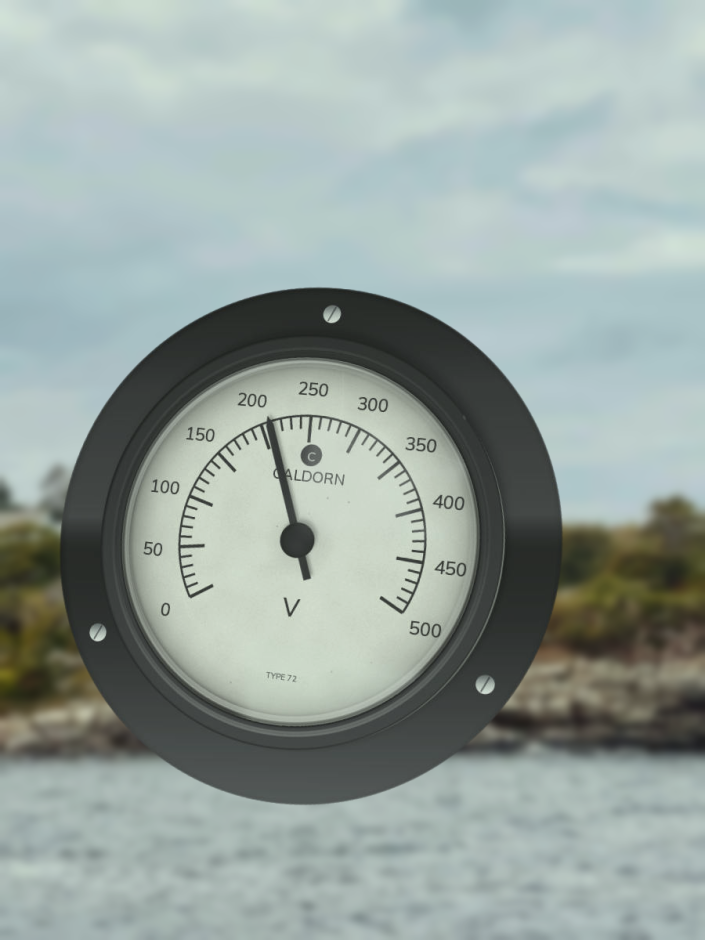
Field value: V 210
